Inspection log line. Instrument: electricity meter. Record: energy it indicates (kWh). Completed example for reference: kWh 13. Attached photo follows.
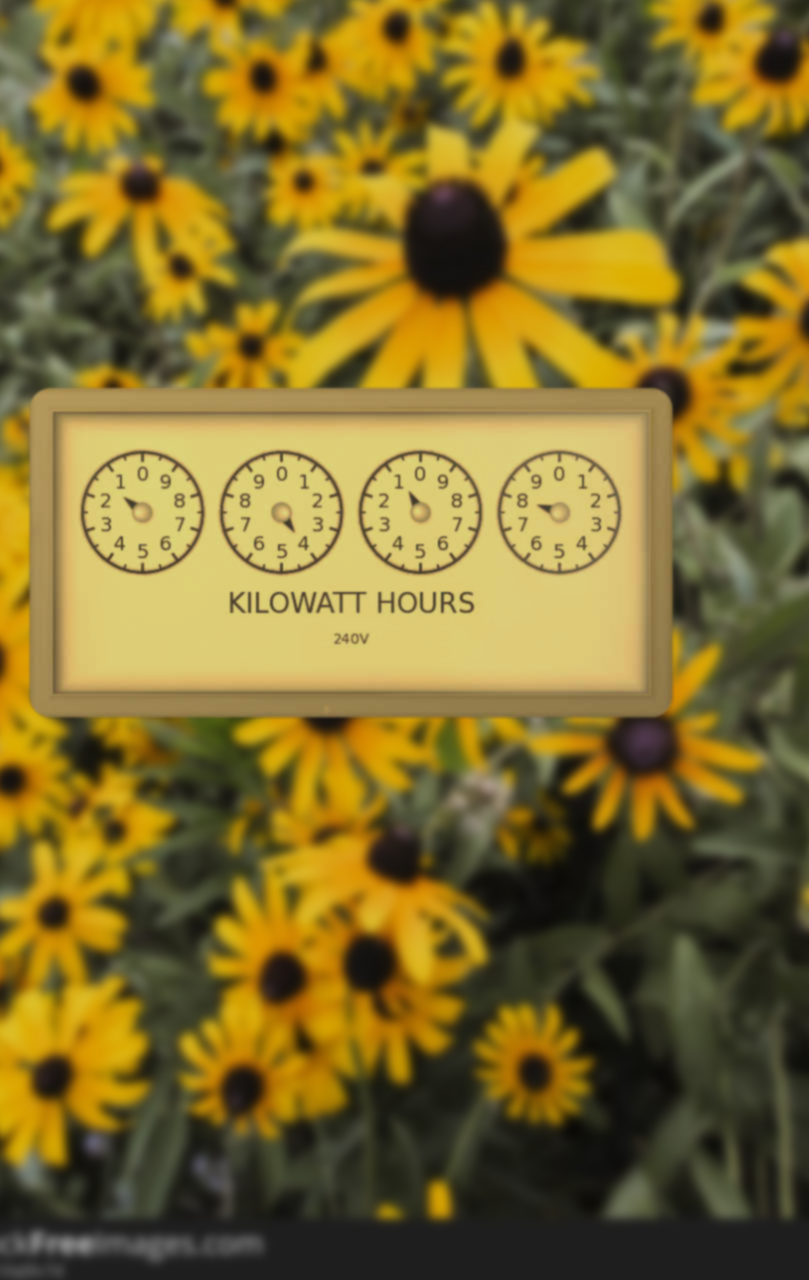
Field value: kWh 1408
